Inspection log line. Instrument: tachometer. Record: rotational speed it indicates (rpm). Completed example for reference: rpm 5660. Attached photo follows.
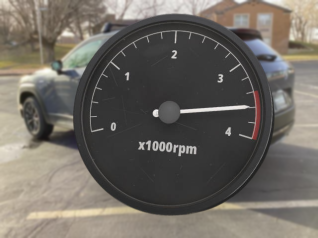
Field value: rpm 3600
